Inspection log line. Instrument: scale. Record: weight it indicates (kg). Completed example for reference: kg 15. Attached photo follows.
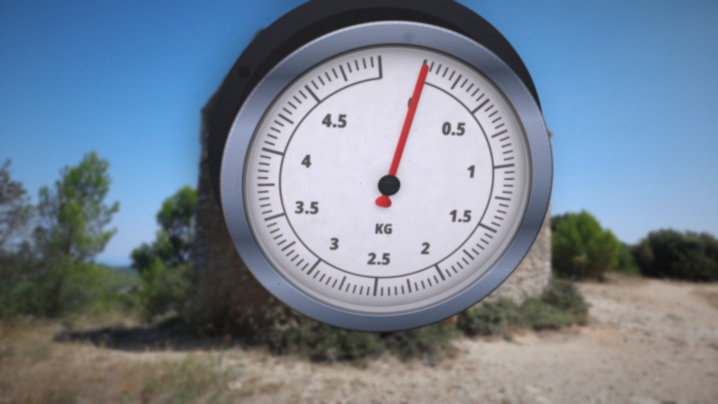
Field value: kg 0
